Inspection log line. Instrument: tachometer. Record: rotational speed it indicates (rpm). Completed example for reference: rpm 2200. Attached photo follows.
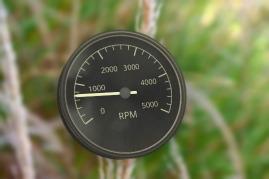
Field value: rpm 700
